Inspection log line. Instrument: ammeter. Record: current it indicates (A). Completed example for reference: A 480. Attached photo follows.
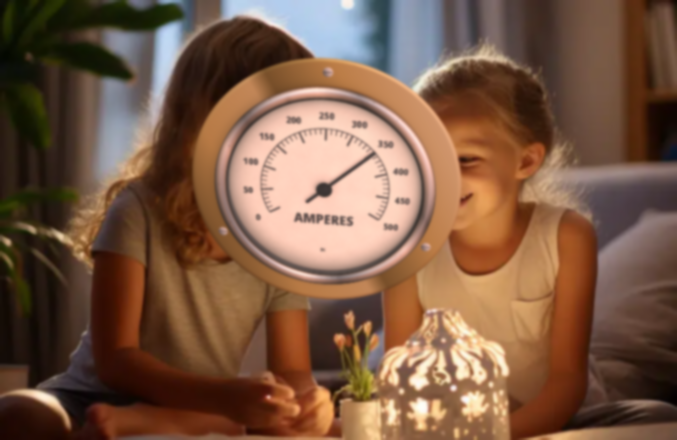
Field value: A 350
